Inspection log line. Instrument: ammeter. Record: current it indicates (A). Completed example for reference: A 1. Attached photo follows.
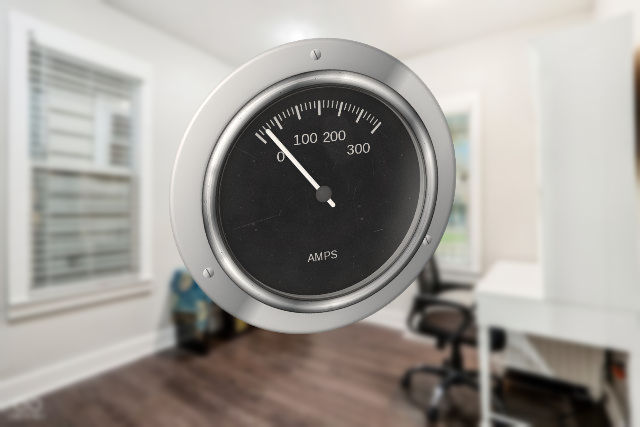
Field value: A 20
